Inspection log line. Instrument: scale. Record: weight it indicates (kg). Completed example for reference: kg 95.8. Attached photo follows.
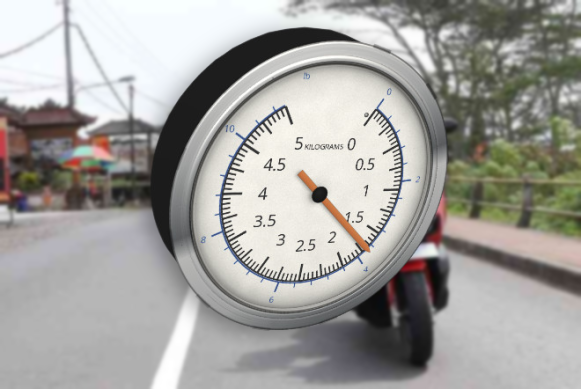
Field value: kg 1.7
